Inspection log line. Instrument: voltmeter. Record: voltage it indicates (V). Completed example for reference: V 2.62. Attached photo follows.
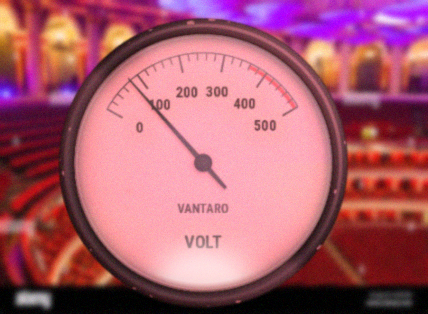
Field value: V 80
